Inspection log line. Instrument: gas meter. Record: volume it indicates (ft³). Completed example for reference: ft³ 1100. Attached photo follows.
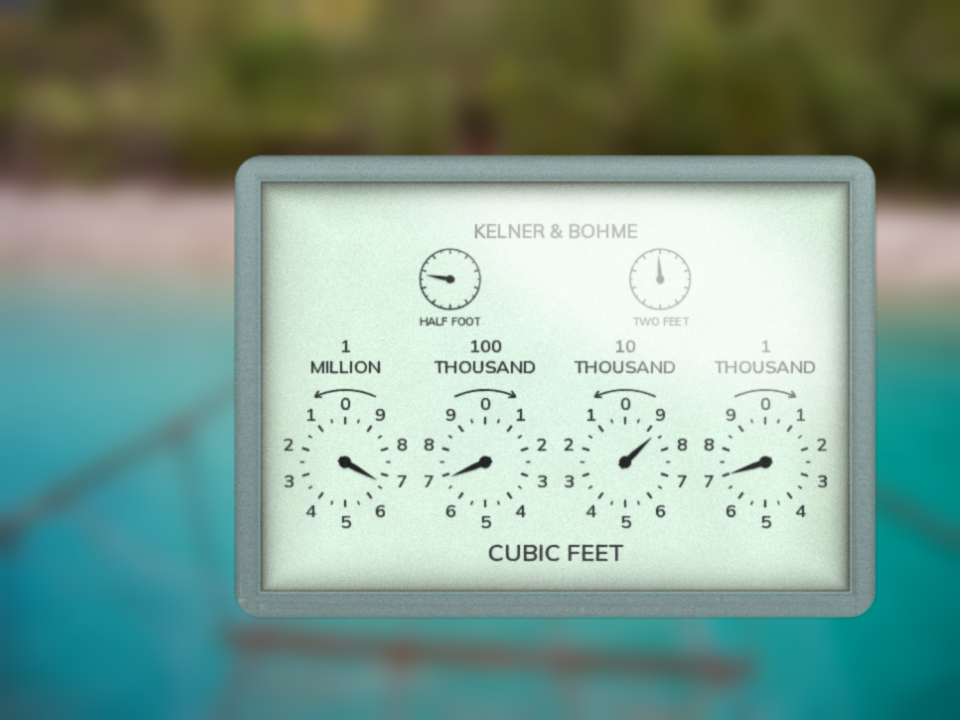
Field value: ft³ 668700
